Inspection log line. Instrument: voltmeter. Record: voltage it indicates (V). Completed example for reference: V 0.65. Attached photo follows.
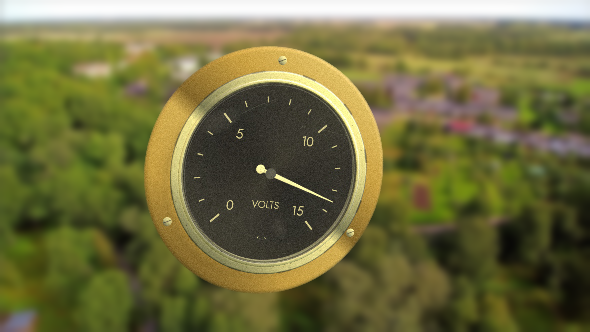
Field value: V 13.5
